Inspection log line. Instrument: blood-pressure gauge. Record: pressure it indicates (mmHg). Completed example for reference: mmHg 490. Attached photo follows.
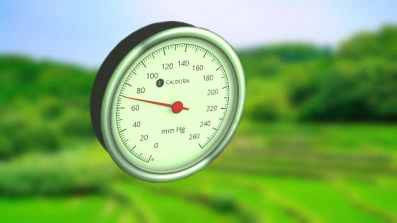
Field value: mmHg 70
